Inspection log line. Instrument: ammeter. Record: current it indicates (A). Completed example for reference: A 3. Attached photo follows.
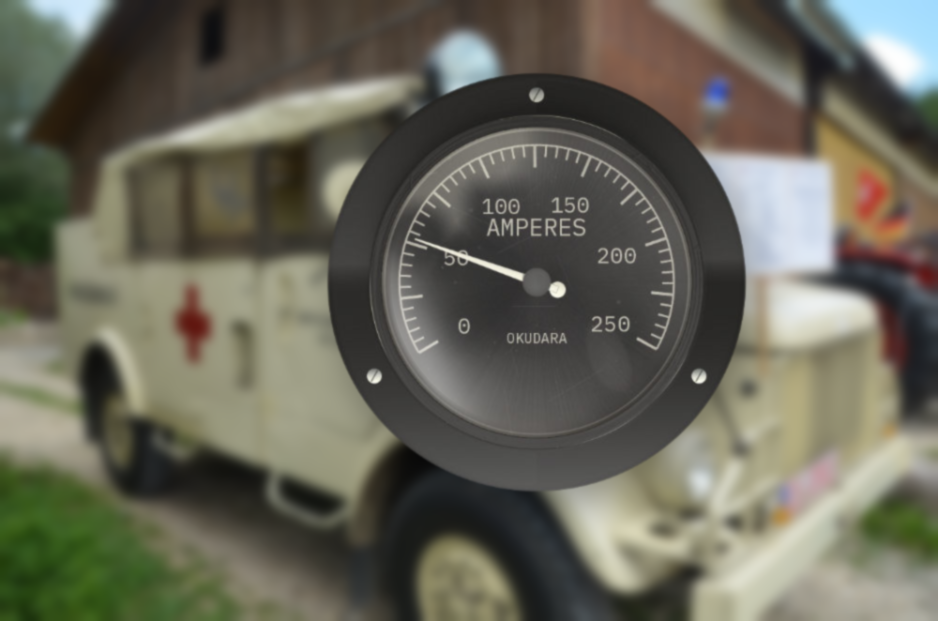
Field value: A 52.5
